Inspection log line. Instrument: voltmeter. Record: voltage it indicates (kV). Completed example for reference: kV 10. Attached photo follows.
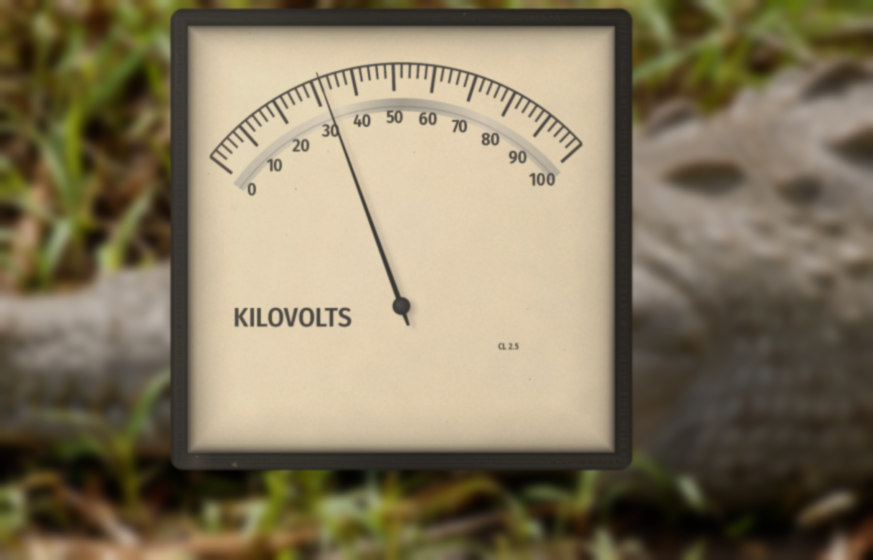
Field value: kV 32
